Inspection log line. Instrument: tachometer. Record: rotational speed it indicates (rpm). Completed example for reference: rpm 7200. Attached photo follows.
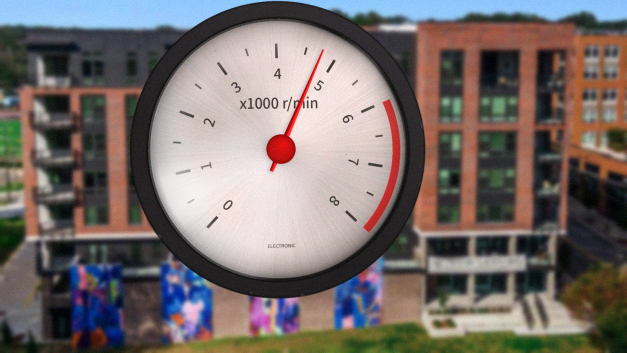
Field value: rpm 4750
